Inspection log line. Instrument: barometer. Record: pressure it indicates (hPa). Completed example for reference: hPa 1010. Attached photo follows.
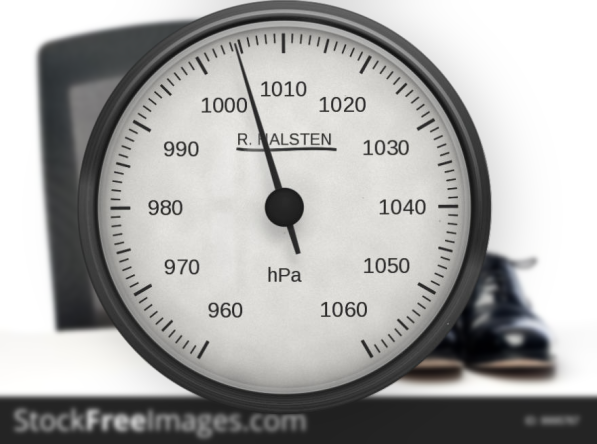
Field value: hPa 1004.5
